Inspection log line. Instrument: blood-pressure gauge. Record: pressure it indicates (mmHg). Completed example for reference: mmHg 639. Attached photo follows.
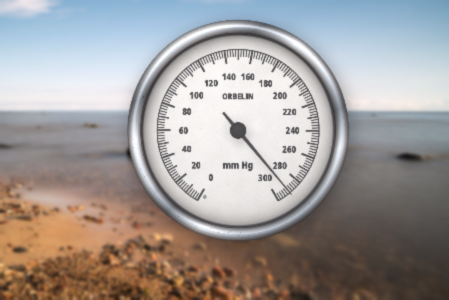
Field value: mmHg 290
